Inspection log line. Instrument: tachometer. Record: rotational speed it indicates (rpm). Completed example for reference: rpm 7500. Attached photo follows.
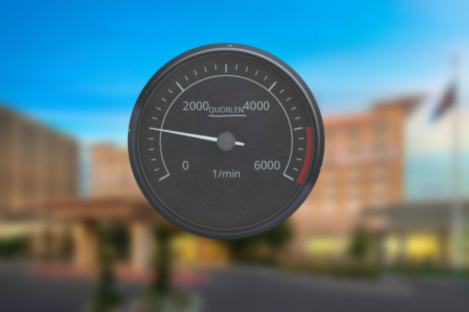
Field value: rpm 1000
